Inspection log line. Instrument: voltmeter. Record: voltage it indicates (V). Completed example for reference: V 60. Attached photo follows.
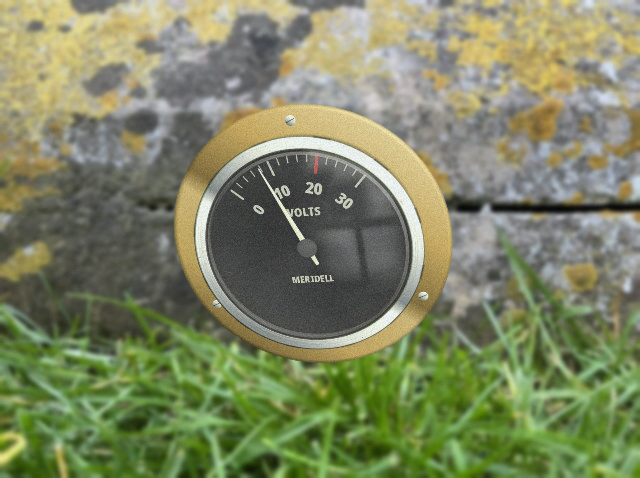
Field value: V 8
